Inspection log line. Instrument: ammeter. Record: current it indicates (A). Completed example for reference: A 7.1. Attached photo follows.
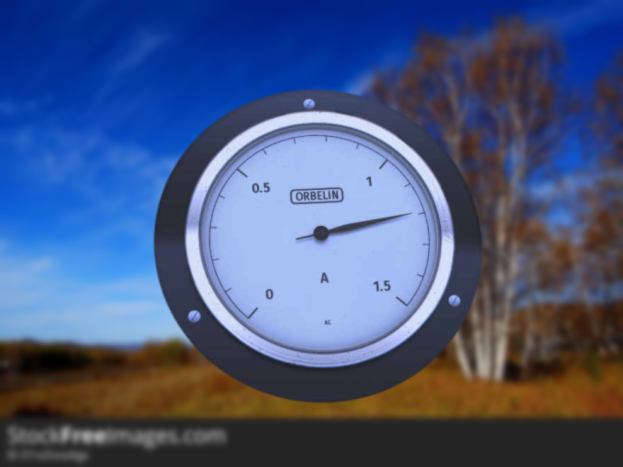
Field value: A 1.2
